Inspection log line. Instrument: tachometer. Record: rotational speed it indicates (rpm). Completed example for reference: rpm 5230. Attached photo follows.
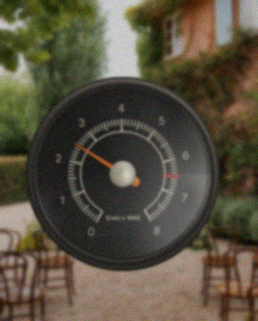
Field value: rpm 2500
